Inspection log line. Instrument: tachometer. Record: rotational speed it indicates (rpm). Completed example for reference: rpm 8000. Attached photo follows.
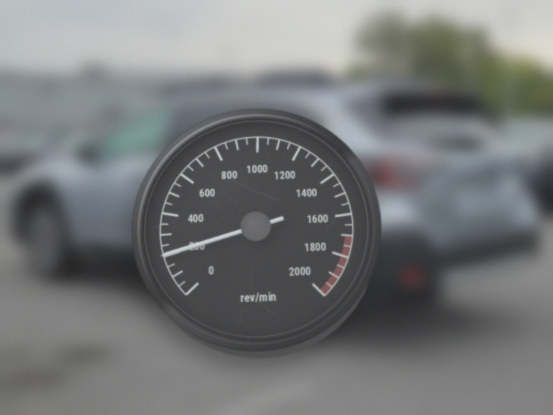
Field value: rpm 200
